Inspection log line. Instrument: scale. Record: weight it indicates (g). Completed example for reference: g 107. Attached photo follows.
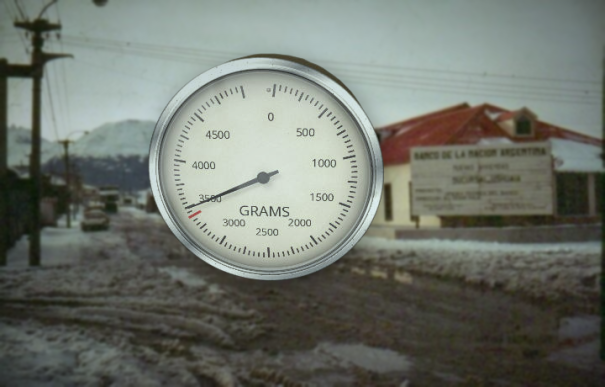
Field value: g 3500
